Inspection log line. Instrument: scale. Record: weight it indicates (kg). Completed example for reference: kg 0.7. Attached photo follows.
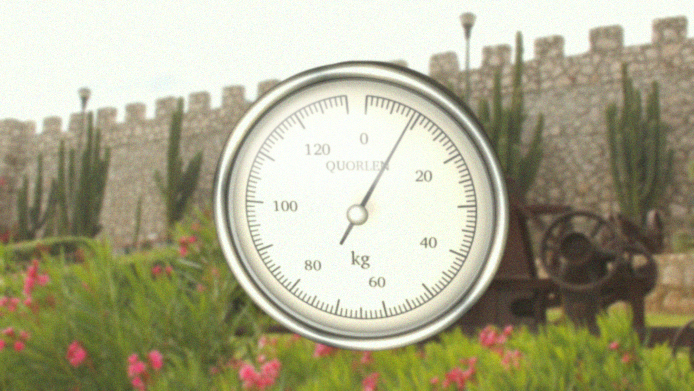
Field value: kg 9
